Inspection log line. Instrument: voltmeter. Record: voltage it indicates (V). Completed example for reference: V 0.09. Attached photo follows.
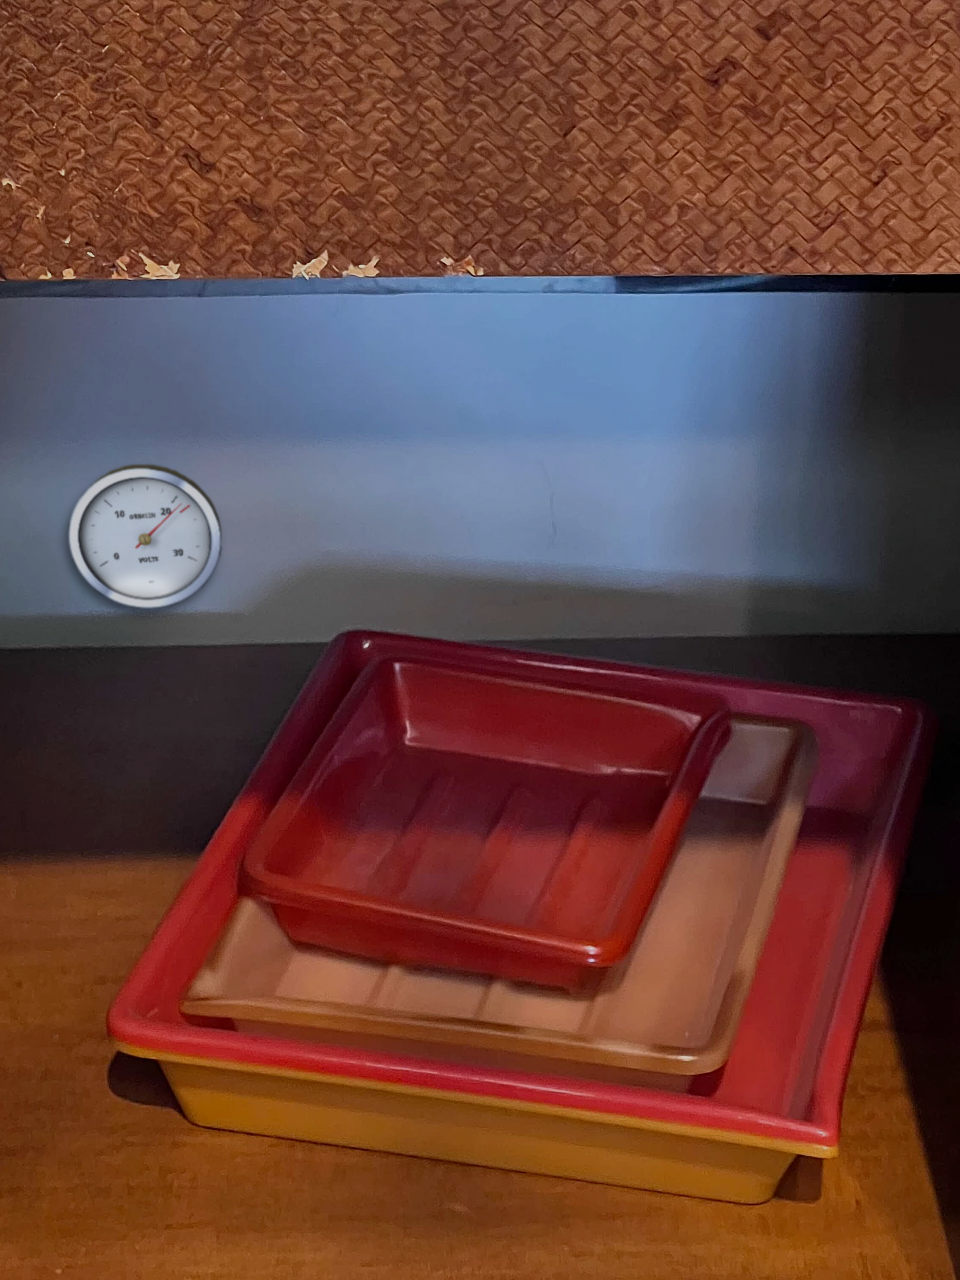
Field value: V 21
